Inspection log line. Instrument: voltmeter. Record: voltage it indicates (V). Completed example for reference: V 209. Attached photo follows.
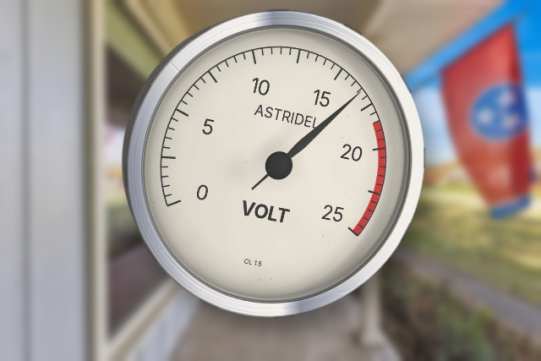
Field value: V 16.5
